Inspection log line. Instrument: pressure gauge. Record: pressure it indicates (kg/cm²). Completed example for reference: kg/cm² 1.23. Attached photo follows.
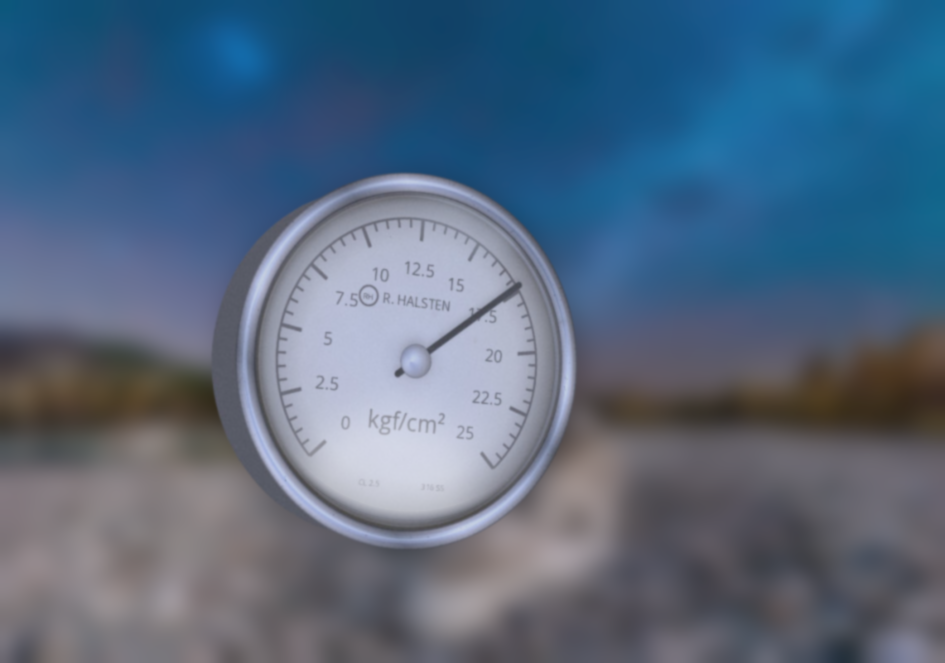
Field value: kg/cm² 17.25
